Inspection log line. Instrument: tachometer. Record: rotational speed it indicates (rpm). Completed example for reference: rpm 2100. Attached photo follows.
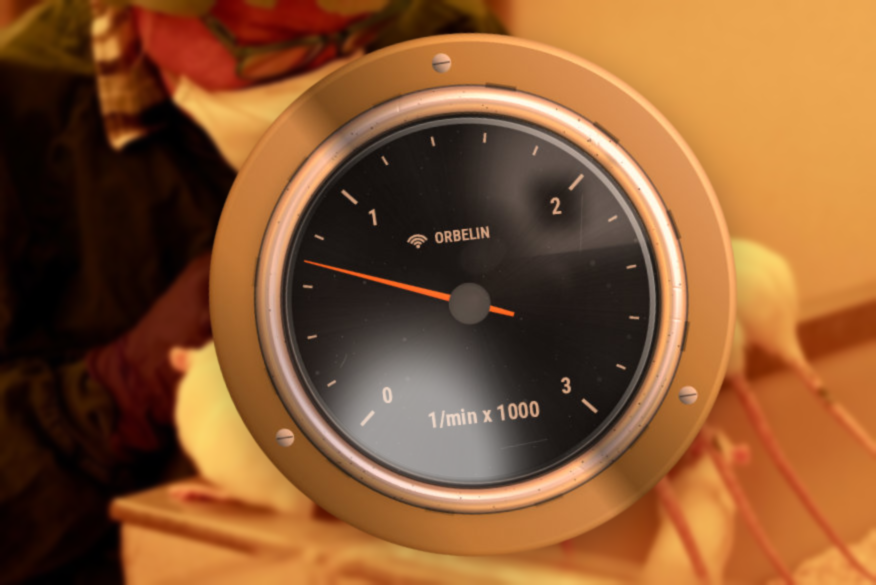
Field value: rpm 700
